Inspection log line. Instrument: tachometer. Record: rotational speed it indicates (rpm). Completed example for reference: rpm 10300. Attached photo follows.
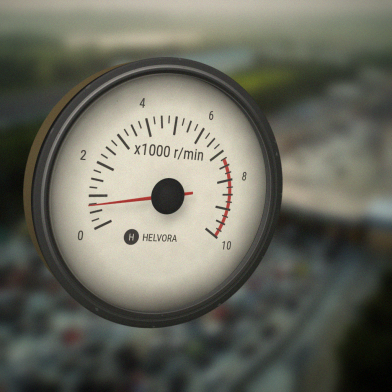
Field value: rpm 750
